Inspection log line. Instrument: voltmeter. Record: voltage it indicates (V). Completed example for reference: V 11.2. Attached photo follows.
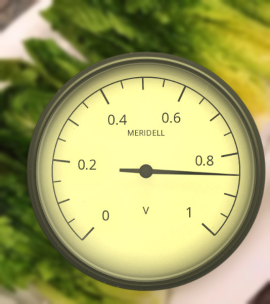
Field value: V 0.85
